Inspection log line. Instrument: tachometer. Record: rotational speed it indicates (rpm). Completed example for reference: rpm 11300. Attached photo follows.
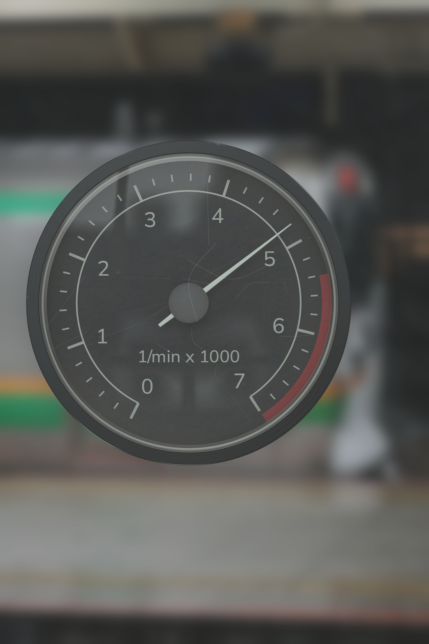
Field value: rpm 4800
